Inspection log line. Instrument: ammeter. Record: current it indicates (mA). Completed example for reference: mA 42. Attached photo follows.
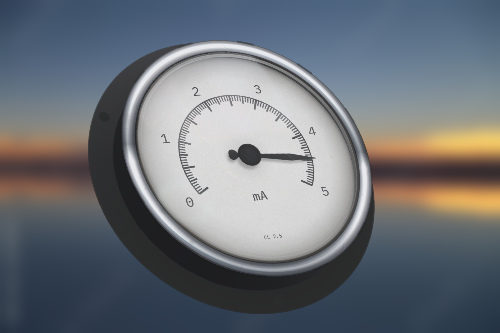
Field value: mA 4.5
